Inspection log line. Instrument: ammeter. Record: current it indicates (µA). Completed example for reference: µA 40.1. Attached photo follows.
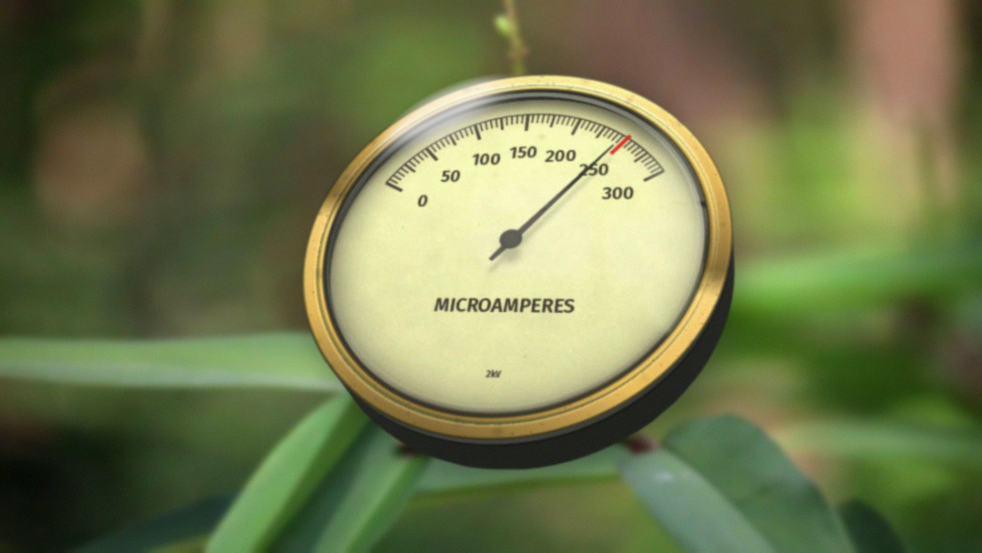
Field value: µA 250
